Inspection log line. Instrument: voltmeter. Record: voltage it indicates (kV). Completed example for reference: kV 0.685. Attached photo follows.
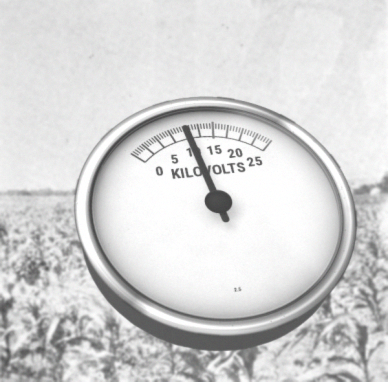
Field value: kV 10
